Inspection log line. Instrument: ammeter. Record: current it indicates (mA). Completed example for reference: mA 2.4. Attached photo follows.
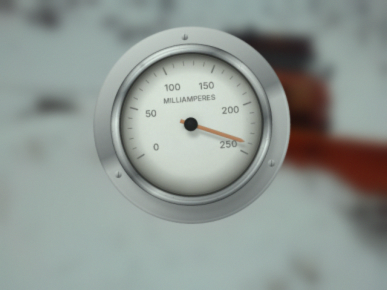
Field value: mA 240
